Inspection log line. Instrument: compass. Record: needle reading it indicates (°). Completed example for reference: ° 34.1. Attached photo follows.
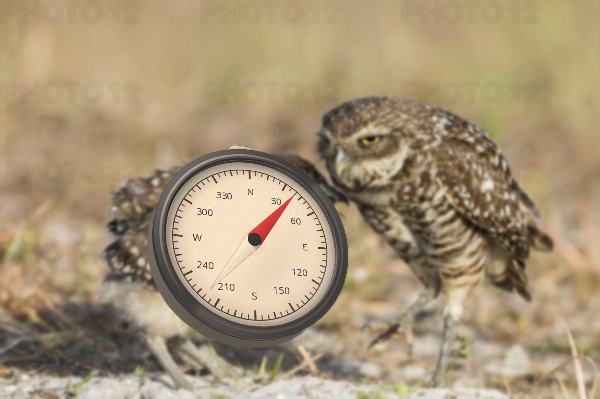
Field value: ° 40
